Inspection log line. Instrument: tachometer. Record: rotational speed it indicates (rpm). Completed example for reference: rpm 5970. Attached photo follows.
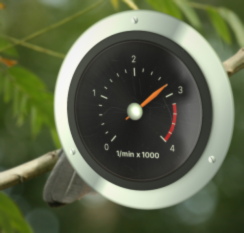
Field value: rpm 2800
